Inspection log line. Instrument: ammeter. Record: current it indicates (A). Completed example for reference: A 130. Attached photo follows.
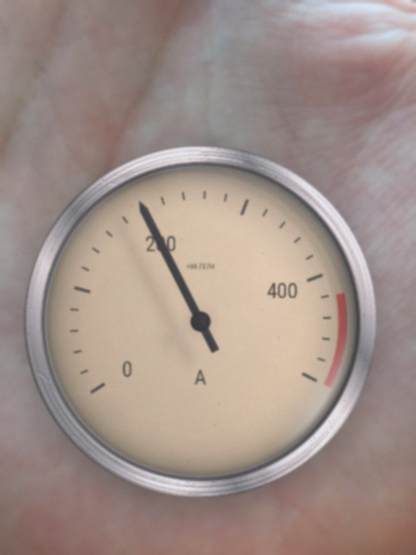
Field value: A 200
